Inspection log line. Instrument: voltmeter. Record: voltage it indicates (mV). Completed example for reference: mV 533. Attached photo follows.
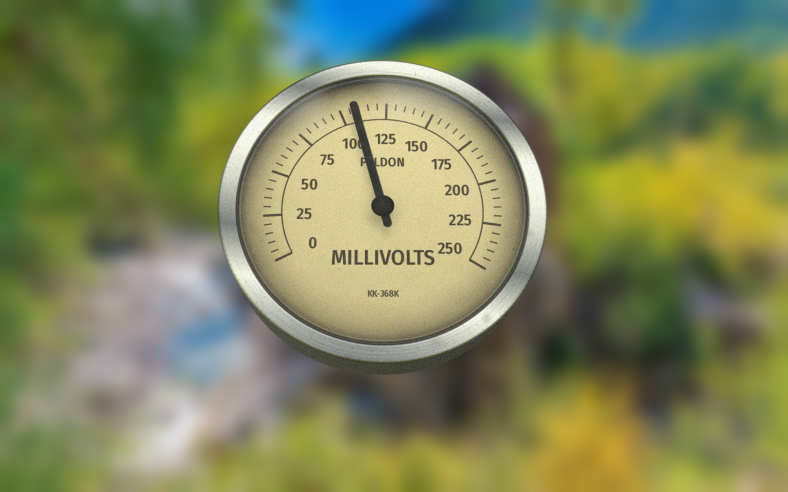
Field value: mV 107.5
